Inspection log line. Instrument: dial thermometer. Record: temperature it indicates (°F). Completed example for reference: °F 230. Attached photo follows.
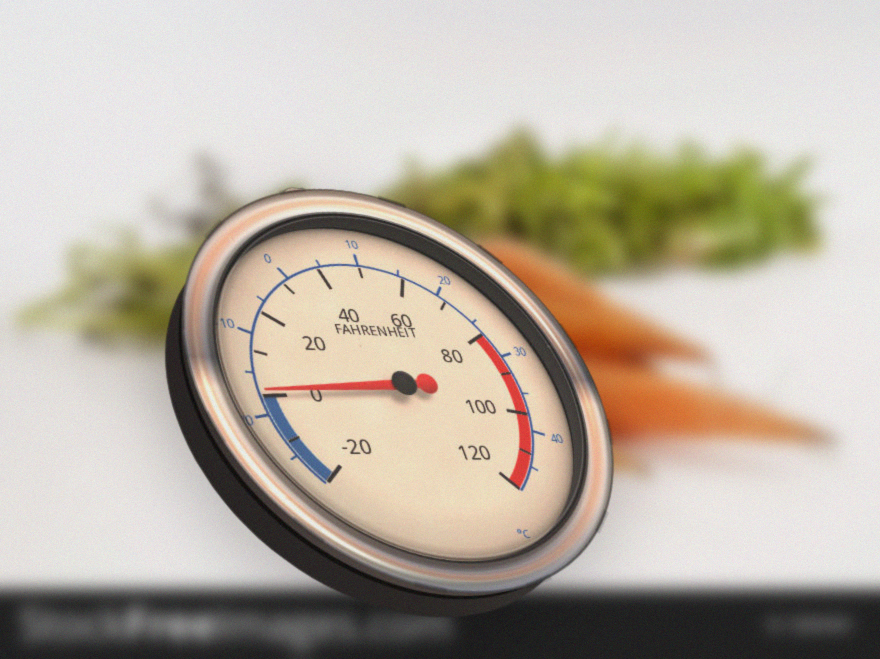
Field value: °F 0
